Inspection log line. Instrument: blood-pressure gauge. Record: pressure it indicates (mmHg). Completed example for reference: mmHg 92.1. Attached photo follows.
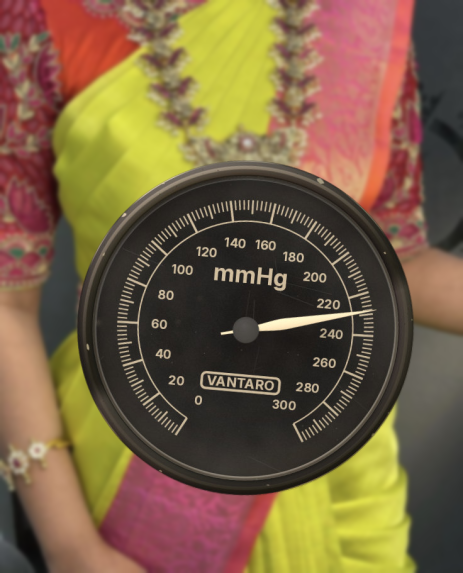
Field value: mmHg 228
